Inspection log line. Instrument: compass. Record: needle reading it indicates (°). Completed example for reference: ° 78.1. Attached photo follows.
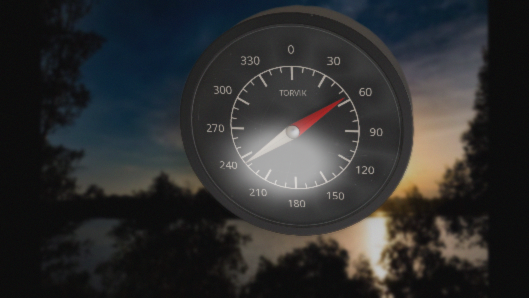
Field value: ° 55
